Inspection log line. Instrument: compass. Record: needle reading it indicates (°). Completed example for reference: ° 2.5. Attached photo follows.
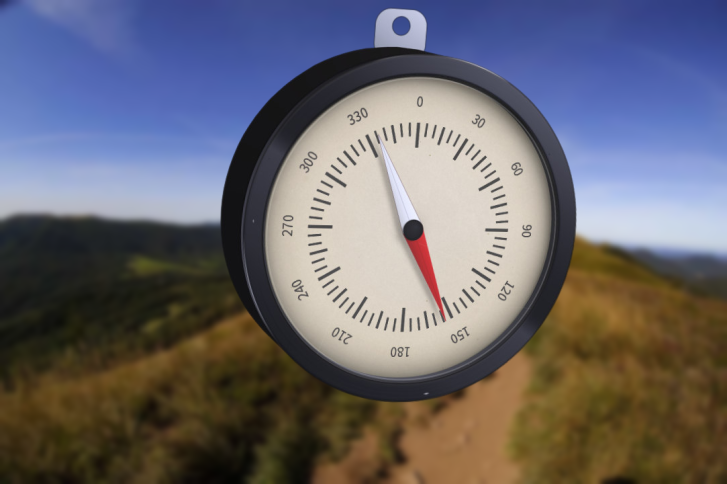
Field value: ° 155
